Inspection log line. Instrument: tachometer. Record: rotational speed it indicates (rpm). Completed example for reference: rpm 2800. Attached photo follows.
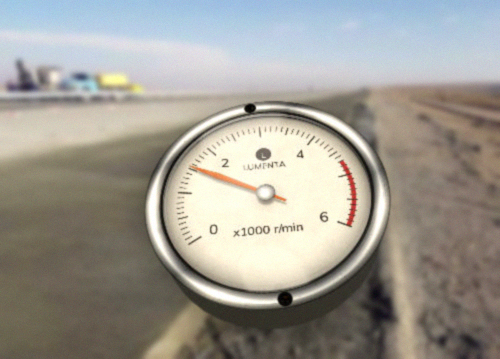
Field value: rpm 1500
